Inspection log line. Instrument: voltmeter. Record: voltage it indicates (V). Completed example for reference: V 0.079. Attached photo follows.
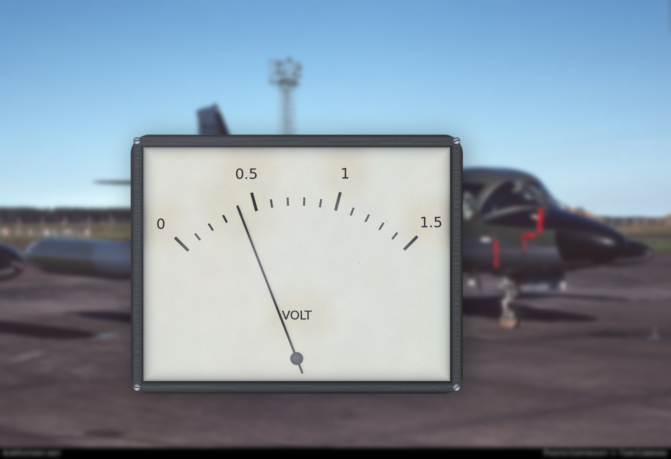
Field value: V 0.4
